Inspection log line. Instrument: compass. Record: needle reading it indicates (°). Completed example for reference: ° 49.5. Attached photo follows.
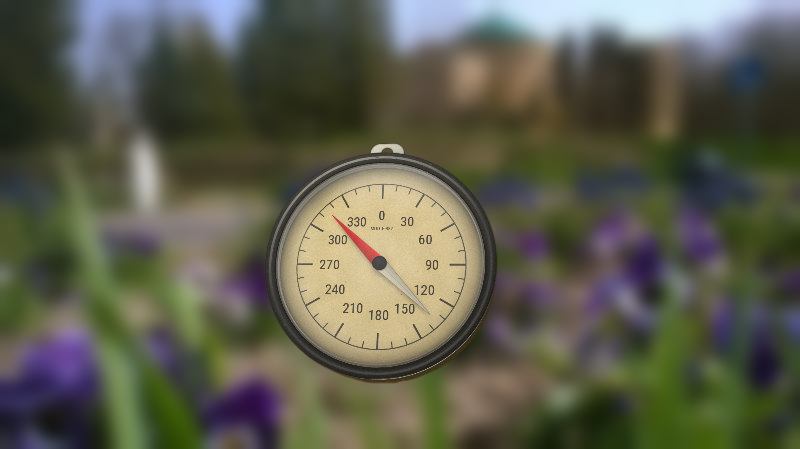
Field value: ° 315
